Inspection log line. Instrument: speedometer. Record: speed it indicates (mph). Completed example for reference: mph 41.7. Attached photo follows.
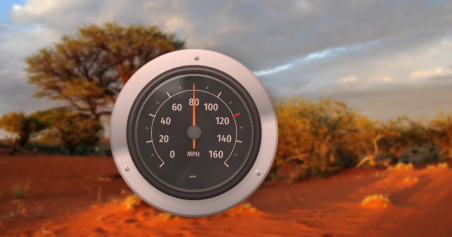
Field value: mph 80
